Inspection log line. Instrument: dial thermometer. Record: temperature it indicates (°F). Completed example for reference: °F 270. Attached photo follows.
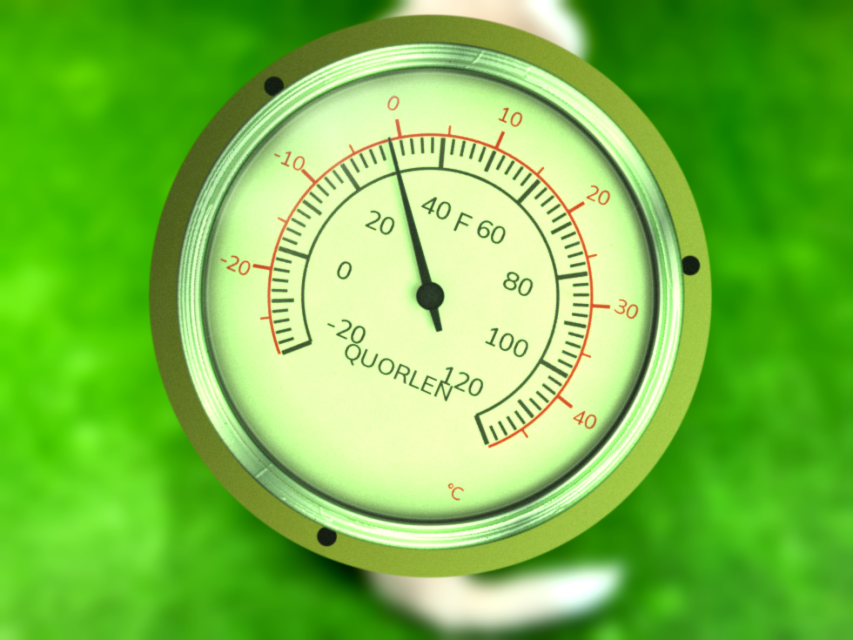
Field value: °F 30
